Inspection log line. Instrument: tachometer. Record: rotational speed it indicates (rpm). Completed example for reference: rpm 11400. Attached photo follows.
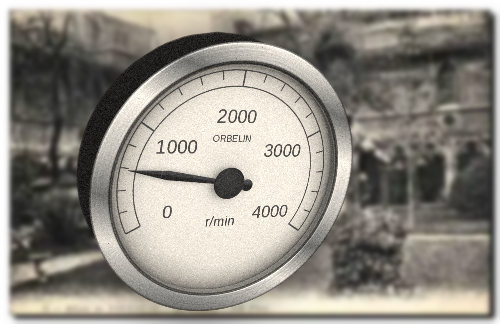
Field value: rpm 600
